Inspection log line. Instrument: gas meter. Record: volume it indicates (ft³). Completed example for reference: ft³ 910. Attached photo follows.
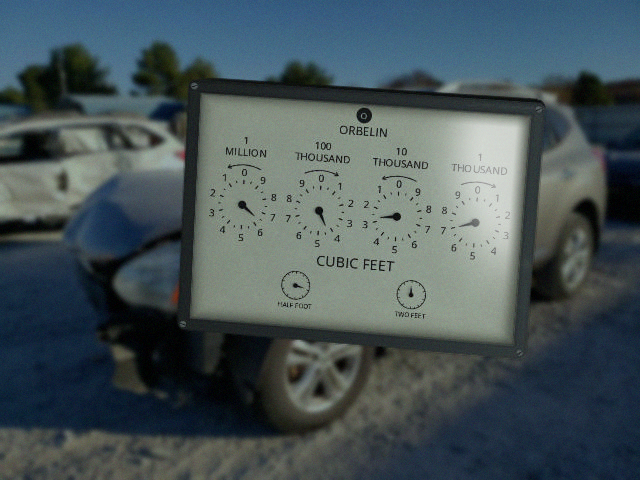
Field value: ft³ 642700
